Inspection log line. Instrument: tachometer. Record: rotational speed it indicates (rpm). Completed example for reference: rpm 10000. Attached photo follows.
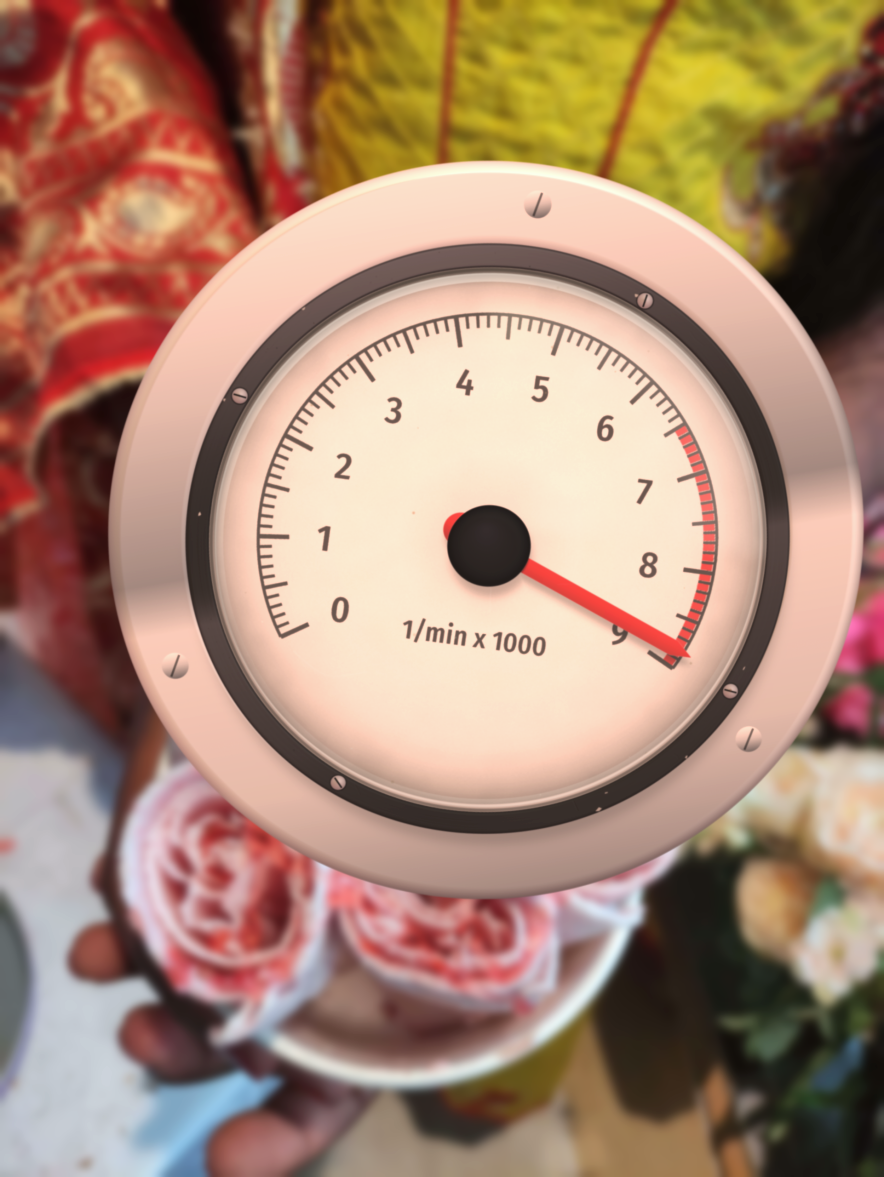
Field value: rpm 8800
